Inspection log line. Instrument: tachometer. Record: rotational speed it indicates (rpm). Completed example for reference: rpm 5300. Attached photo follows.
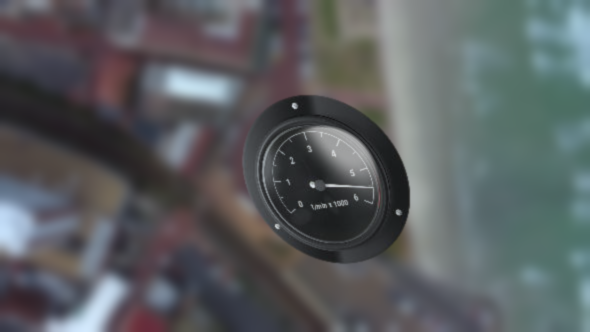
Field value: rpm 5500
